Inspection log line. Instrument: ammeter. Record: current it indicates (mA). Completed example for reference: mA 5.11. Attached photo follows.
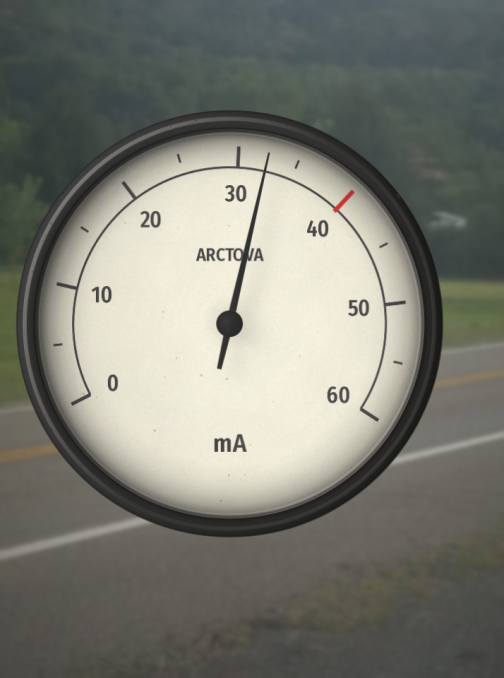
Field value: mA 32.5
